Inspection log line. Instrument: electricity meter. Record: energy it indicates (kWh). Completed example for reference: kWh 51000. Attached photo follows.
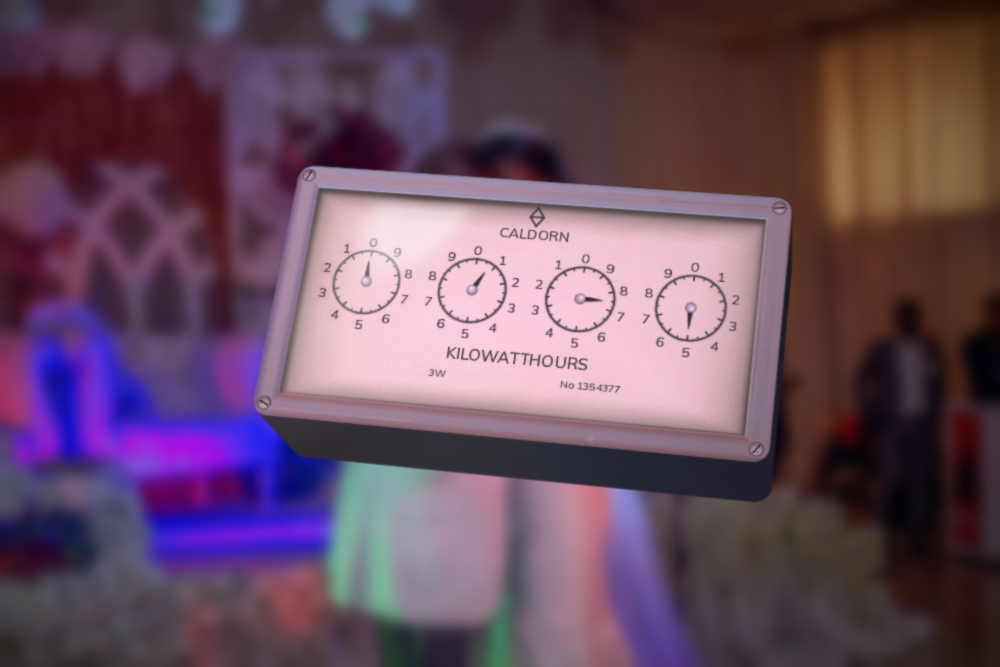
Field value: kWh 75
